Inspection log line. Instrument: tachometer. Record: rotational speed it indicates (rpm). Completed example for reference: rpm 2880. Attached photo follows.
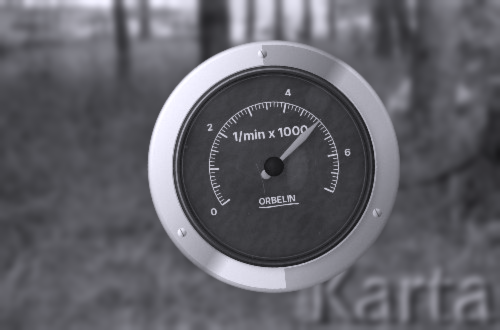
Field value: rpm 5000
